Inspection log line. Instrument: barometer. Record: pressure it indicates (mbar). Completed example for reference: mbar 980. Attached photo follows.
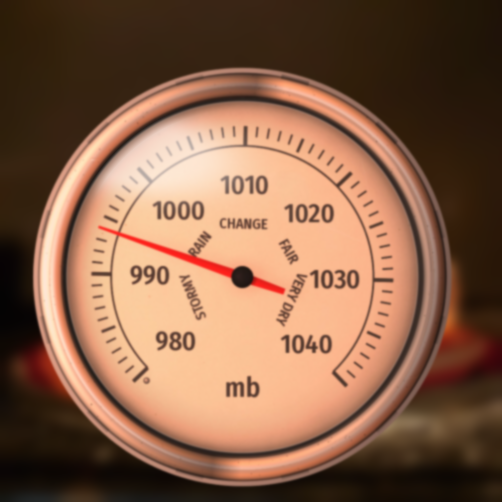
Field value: mbar 994
